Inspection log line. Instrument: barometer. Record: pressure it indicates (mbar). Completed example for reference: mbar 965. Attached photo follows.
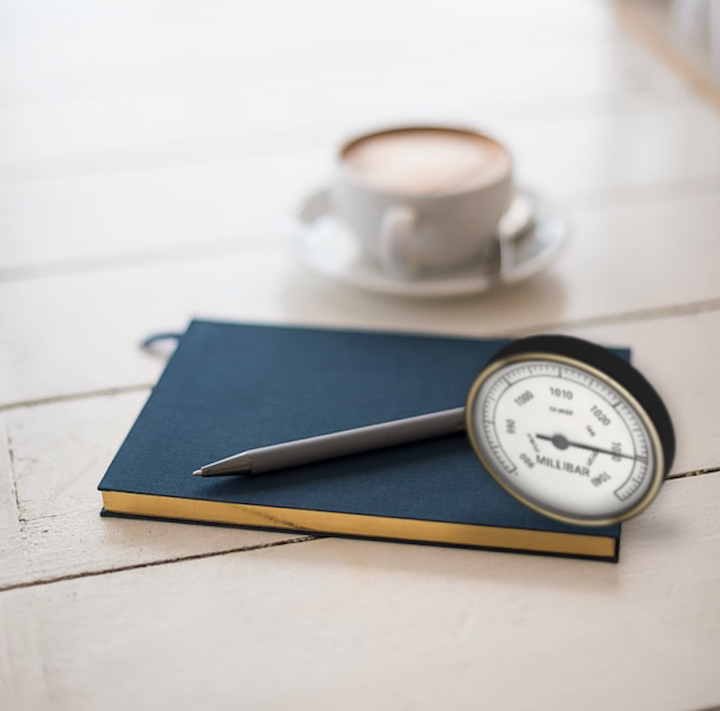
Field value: mbar 1030
